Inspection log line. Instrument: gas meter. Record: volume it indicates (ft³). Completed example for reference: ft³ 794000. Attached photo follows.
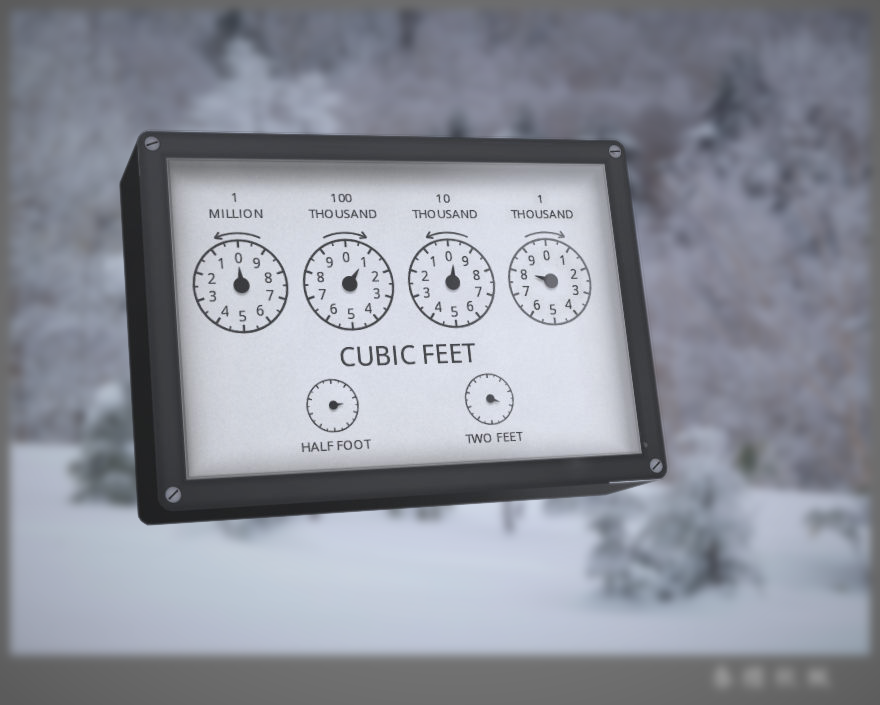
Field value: ft³ 9800
